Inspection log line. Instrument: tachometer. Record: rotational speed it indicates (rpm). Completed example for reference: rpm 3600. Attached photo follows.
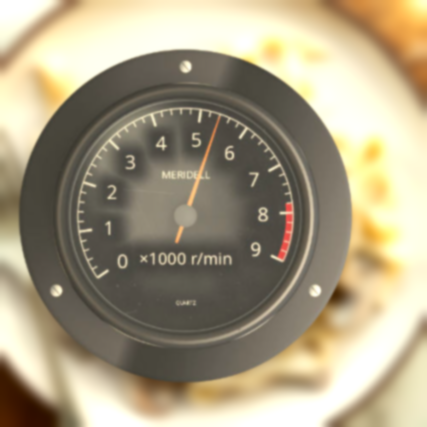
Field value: rpm 5400
